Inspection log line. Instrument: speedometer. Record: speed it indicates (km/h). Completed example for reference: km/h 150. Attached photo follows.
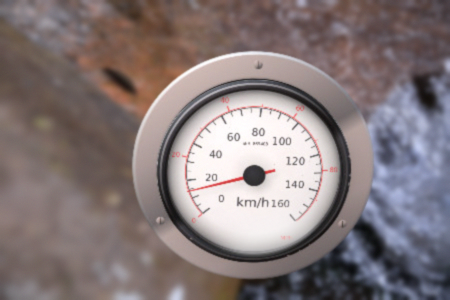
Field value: km/h 15
